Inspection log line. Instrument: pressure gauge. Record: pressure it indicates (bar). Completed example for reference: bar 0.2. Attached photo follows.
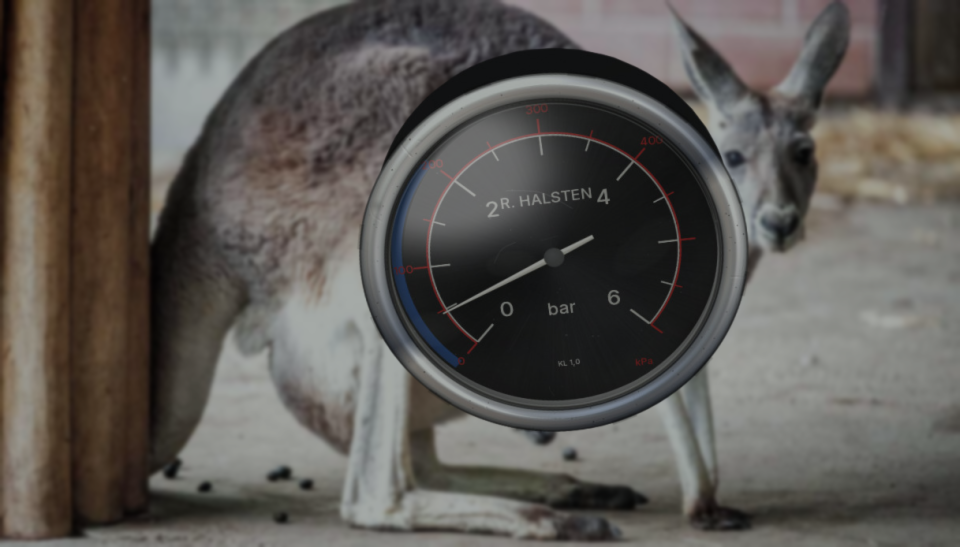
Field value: bar 0.5
